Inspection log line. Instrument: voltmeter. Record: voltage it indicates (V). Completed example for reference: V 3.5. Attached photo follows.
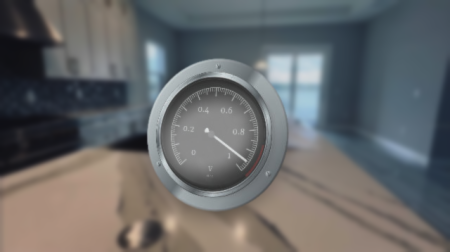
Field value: V 0.95
